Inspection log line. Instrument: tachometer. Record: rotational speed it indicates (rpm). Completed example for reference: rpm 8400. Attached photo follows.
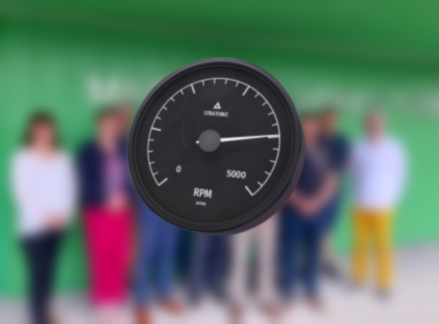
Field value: rpm 4000
